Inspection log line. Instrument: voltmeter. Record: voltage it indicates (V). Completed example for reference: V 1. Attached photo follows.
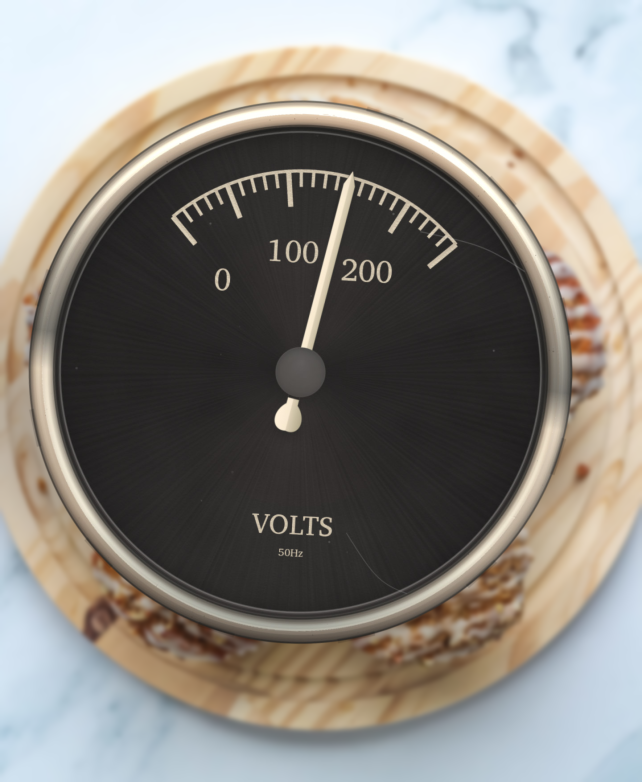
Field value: V 150
